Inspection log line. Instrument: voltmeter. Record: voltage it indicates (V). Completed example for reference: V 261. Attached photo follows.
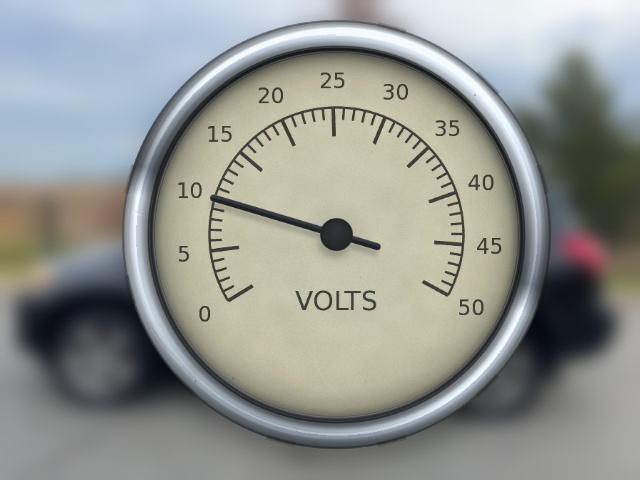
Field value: V 10
